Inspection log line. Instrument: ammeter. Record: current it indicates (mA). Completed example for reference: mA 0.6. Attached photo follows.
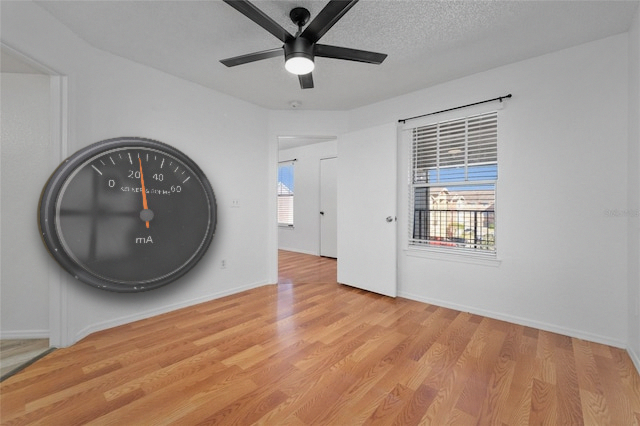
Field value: mA 25
